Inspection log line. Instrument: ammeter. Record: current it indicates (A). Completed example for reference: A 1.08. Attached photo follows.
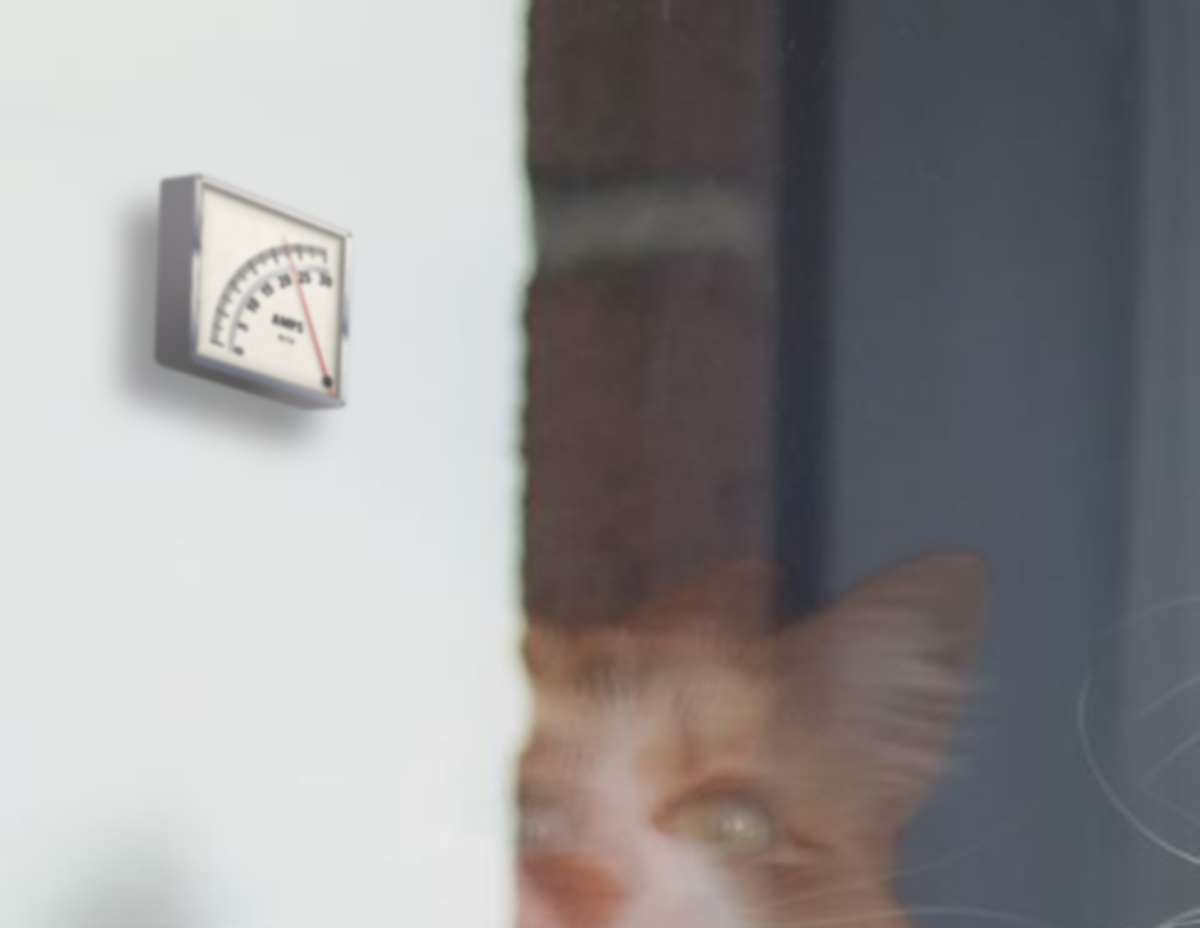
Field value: A 22.5
